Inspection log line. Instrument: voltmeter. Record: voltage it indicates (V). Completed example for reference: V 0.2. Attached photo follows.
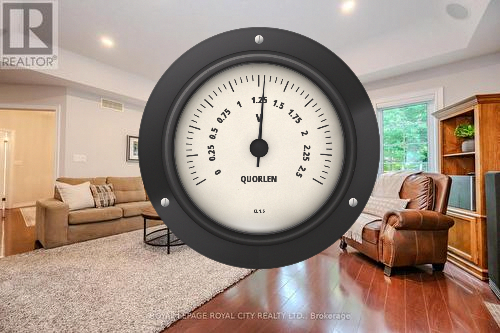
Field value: V 1.3
